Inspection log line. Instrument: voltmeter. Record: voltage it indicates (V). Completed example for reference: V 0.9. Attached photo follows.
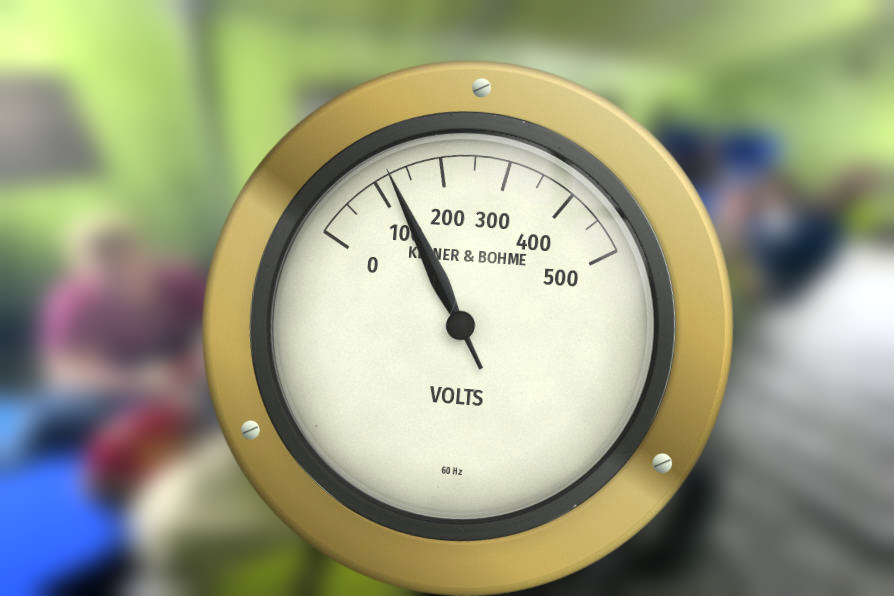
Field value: V 125
